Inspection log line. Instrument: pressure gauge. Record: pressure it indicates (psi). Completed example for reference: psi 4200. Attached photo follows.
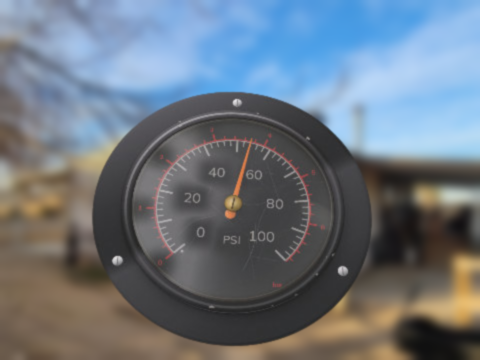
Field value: psi 54
